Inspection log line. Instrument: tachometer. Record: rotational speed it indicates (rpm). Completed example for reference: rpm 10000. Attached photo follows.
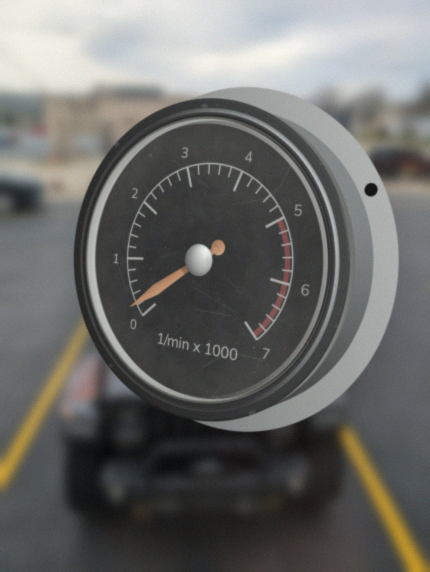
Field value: rpm 200
